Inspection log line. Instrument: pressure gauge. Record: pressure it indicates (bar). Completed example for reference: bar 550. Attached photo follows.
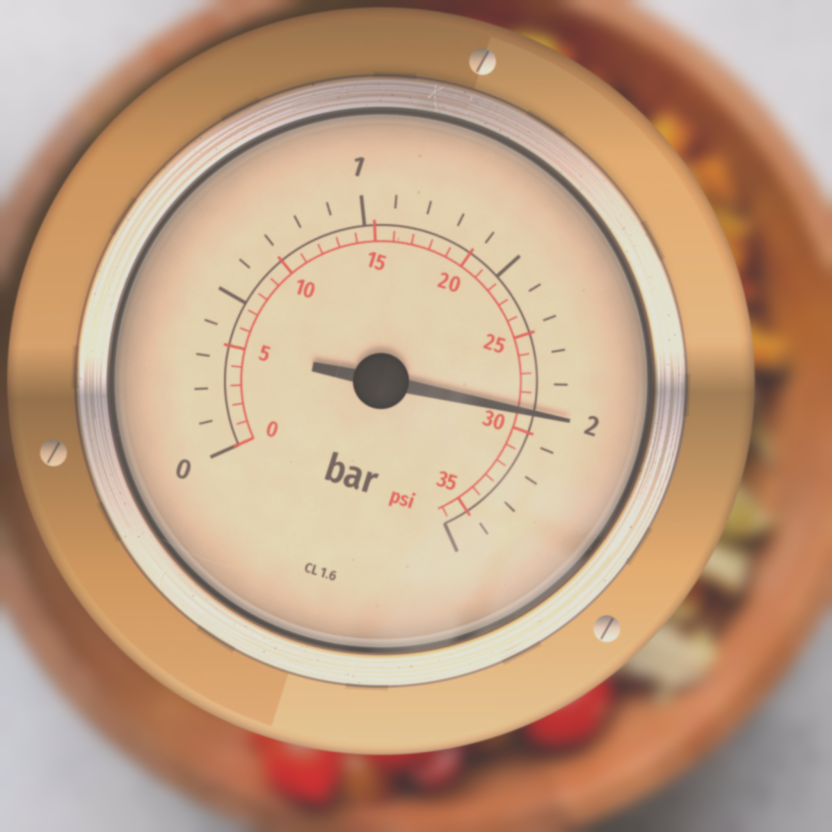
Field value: bar 2
